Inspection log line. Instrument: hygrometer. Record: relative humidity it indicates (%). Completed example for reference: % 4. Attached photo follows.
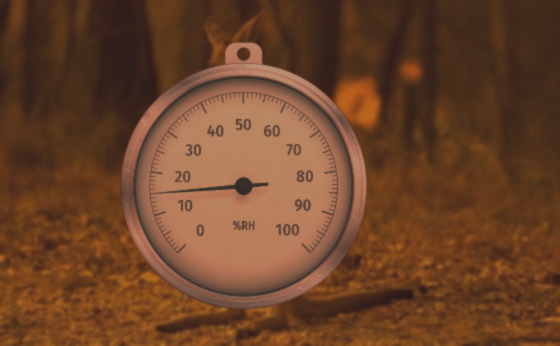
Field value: % 15
